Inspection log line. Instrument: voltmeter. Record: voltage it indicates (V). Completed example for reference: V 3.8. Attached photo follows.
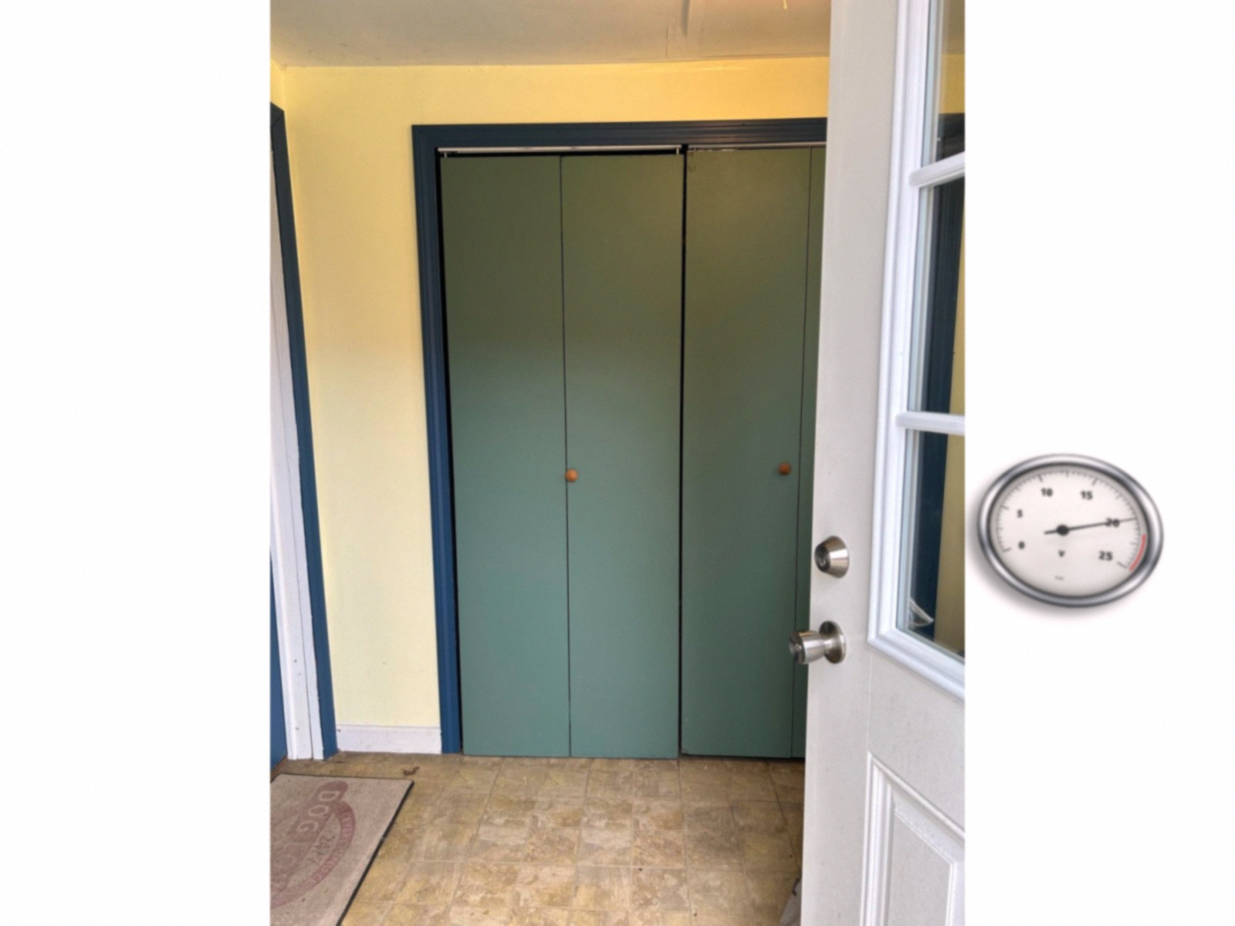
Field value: V 20
